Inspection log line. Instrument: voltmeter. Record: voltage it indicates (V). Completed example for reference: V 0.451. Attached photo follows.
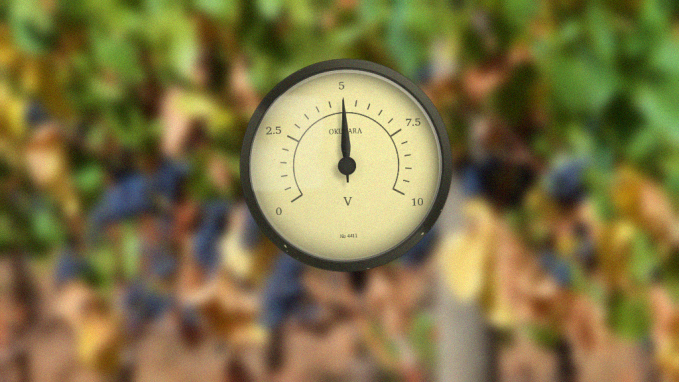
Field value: V 5
